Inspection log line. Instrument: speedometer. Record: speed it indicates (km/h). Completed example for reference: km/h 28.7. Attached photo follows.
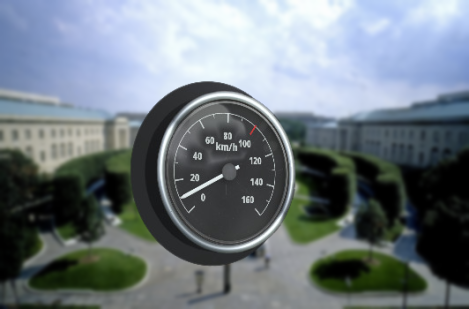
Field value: km/h 10
